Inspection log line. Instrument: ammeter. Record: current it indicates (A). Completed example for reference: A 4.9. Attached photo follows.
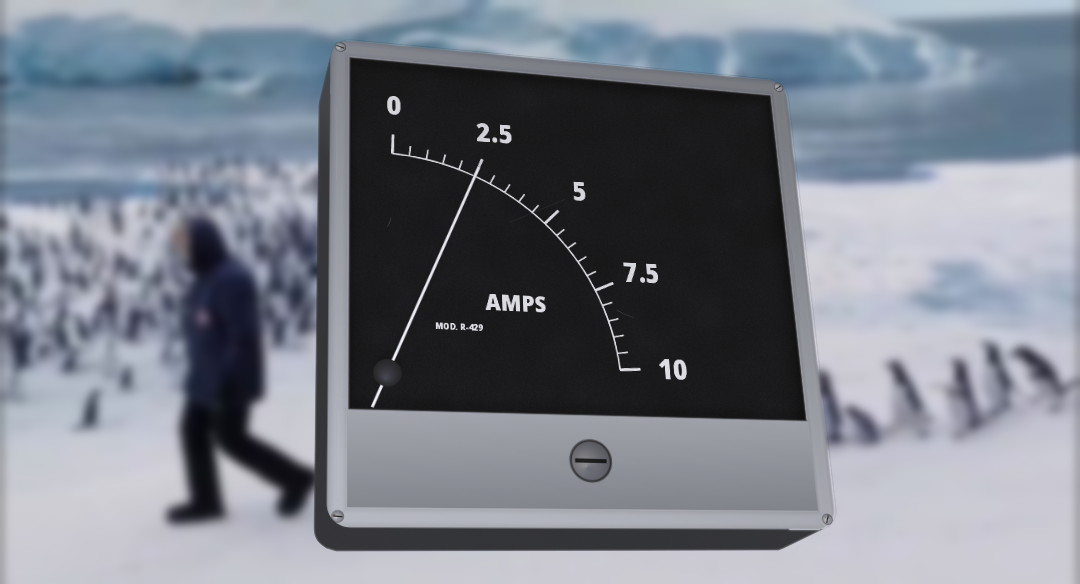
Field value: A 2.5
